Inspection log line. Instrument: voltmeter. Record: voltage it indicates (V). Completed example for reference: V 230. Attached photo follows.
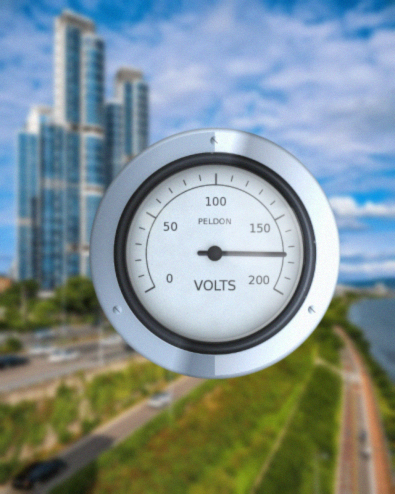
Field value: V 175
